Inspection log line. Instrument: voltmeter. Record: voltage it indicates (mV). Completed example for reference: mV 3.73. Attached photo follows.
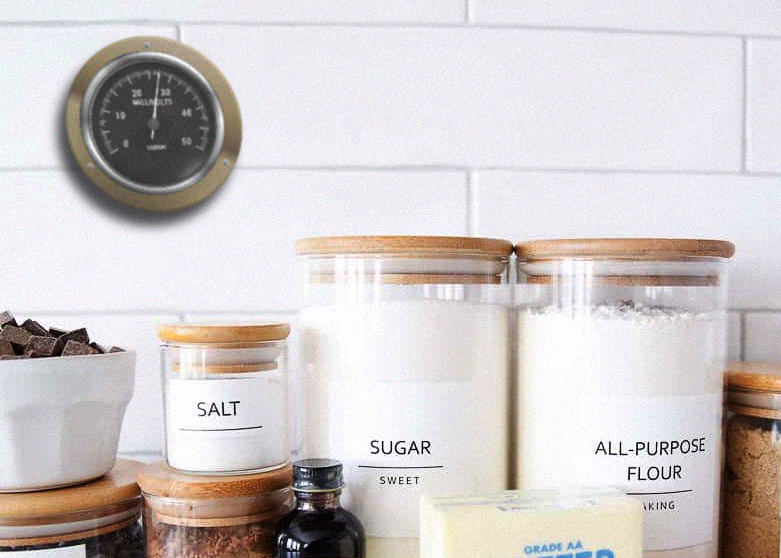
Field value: mV 27.5
